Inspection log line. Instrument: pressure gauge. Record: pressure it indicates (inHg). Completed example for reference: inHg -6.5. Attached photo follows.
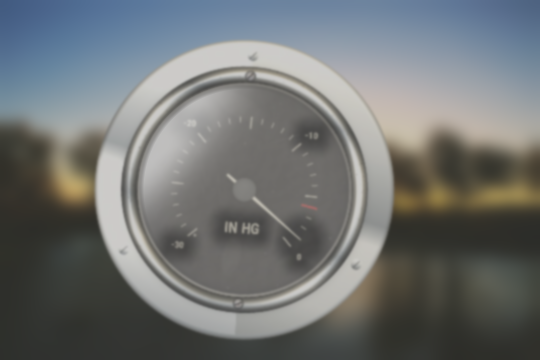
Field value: inHg -1
